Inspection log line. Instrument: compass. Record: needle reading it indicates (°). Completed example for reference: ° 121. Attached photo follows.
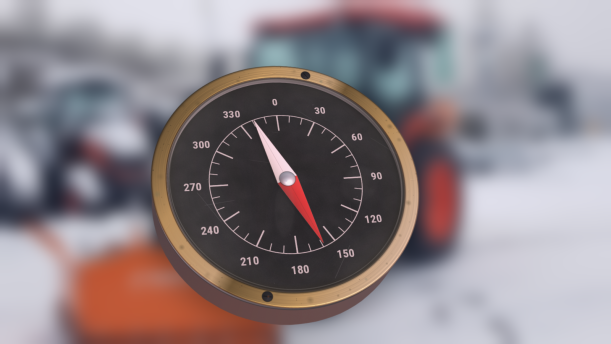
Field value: ° 160
